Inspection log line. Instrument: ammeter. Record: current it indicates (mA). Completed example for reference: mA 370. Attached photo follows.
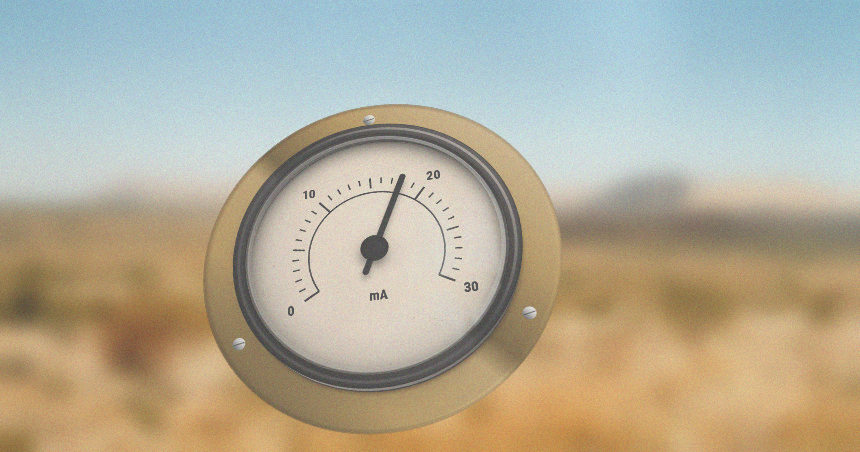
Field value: mA 18
